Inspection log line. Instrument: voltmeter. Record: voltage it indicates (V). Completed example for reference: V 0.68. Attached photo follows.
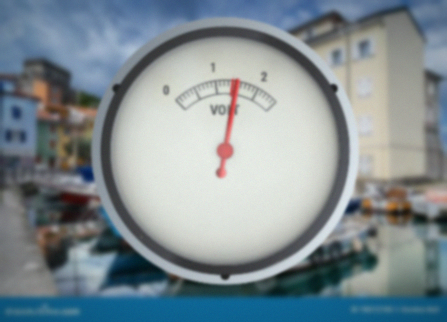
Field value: V 1.5
